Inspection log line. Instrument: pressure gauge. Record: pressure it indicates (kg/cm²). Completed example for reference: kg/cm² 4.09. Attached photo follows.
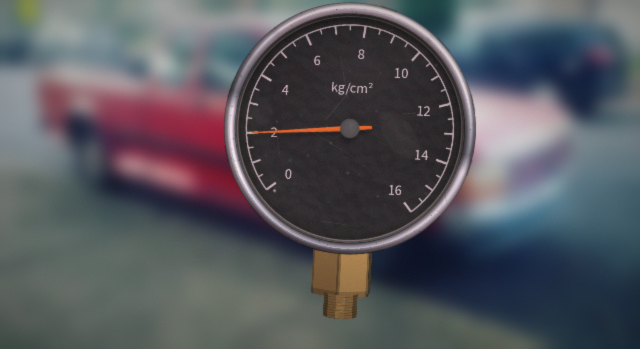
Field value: kg/cm² 2
